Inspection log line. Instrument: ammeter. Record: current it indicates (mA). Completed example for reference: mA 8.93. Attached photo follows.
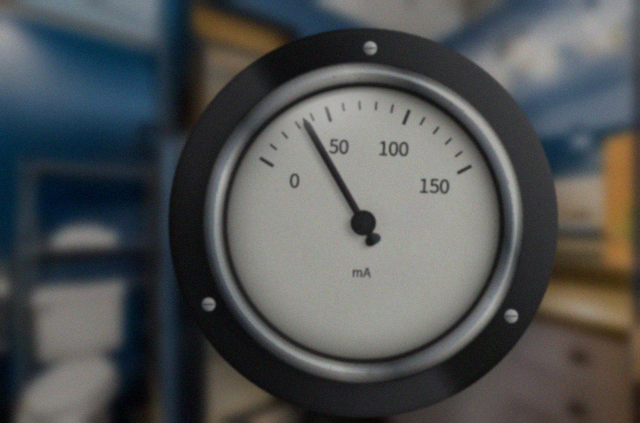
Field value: mA 35
